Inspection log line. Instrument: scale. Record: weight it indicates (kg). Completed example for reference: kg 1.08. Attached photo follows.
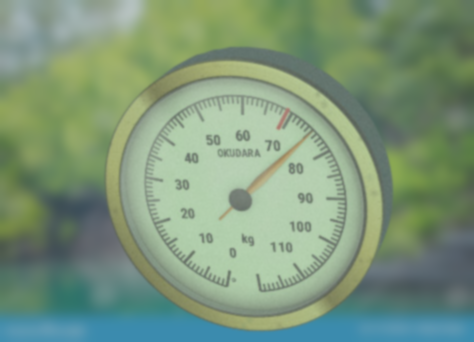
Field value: kg 75
